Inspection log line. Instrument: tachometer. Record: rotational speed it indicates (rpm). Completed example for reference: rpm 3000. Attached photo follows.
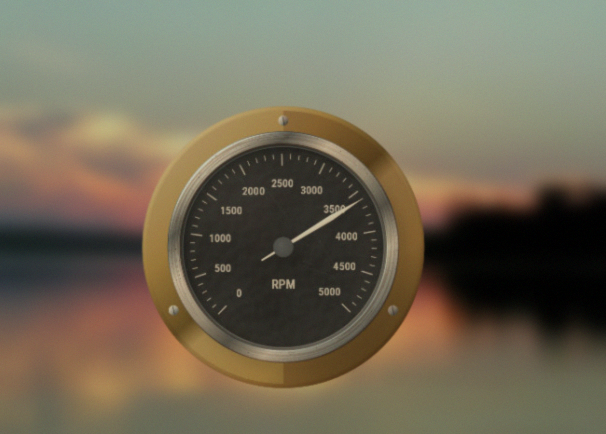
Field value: rpm 3600
